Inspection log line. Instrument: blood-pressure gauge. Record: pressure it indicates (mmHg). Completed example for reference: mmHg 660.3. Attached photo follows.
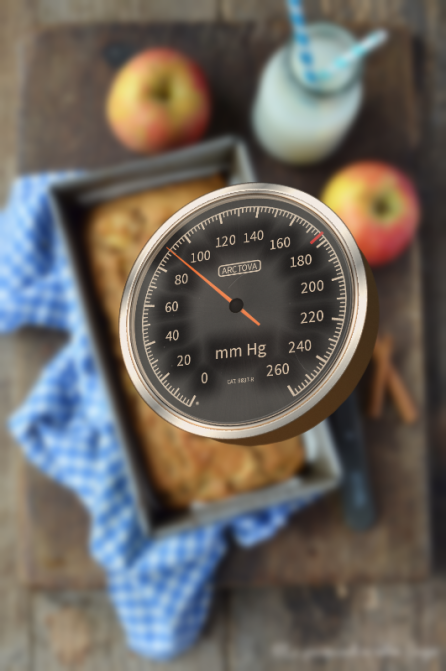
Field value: mmHg 90
